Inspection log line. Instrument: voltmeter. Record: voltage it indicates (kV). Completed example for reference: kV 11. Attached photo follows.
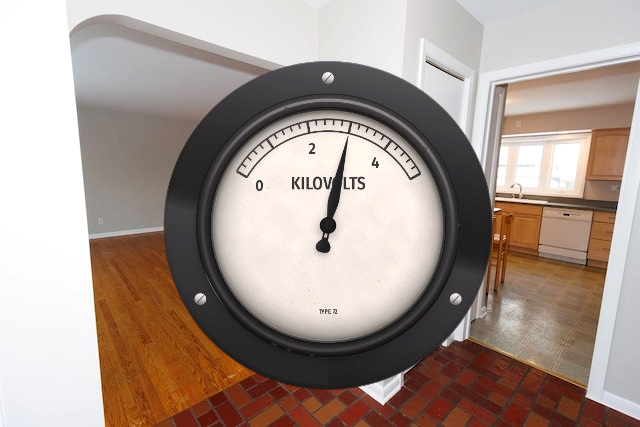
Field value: kV 3
